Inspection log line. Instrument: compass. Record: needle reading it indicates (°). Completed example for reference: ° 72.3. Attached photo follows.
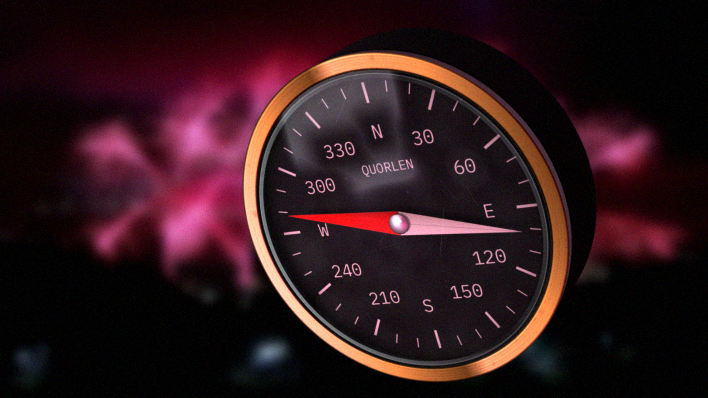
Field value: ° 280
